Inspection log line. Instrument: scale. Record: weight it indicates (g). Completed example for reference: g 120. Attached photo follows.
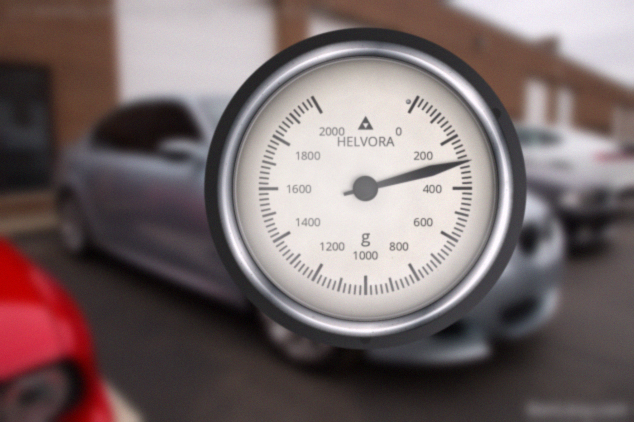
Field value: g 300
